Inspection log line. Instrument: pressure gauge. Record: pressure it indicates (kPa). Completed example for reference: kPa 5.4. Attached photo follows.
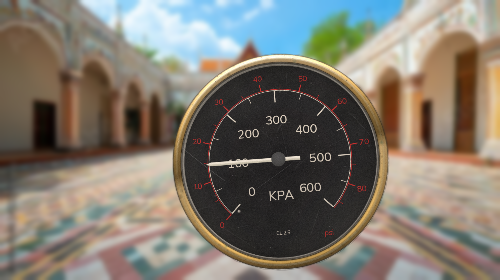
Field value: kPa 100
